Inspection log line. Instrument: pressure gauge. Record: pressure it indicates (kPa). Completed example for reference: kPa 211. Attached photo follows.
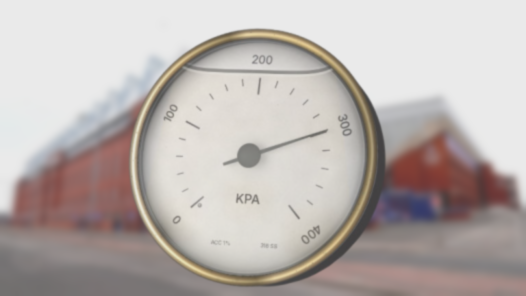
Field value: kPa 300
